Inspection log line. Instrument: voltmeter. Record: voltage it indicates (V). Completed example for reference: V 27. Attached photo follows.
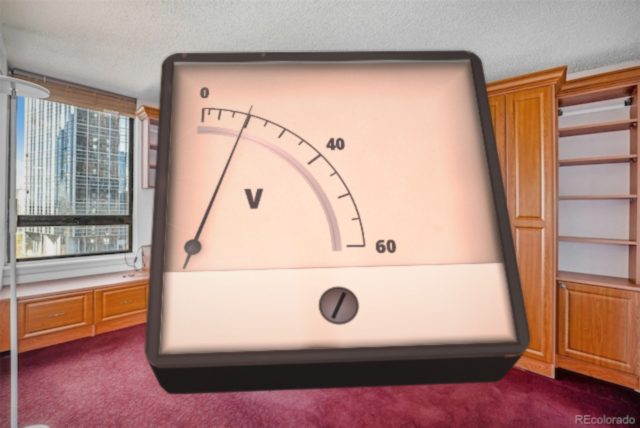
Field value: V 20
